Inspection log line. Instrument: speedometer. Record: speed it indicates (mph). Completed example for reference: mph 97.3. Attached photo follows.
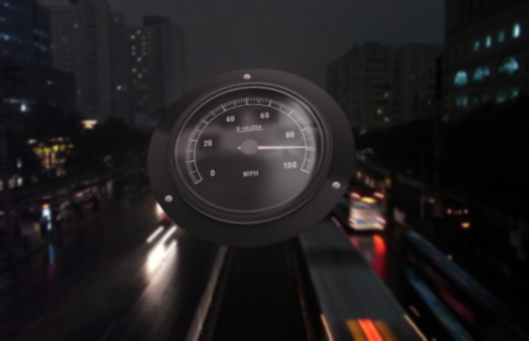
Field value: mph 90
